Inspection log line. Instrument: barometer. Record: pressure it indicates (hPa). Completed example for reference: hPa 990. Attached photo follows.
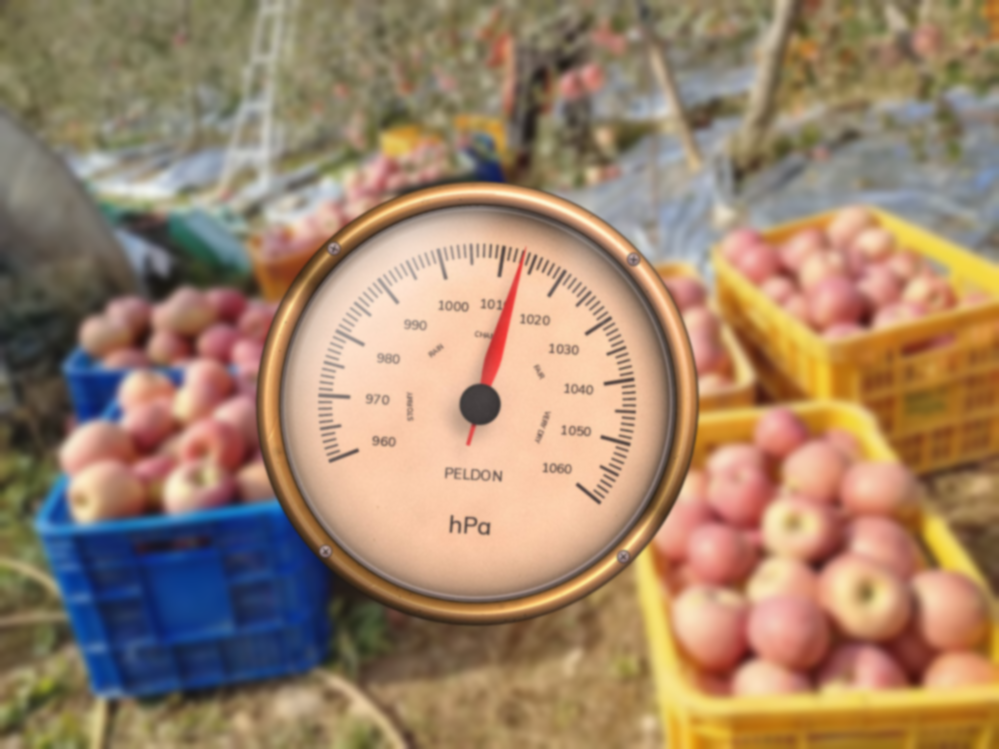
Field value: hPa 1013
